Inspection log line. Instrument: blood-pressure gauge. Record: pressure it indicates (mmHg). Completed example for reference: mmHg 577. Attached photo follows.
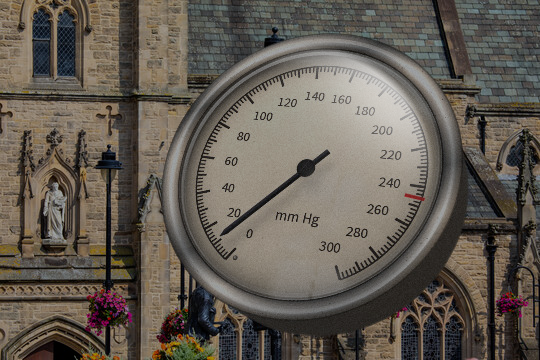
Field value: mmHg 10
